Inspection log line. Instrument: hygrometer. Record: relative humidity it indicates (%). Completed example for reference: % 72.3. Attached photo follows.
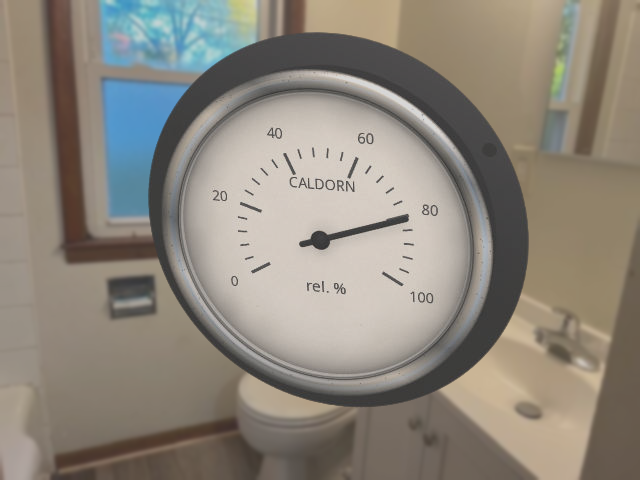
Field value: % 80
